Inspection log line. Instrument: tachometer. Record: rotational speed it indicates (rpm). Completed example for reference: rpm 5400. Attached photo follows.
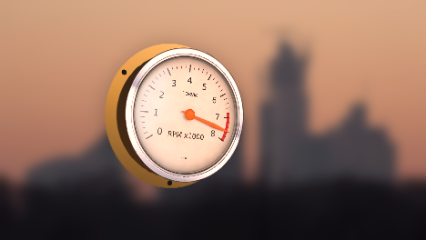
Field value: rpm 7600
